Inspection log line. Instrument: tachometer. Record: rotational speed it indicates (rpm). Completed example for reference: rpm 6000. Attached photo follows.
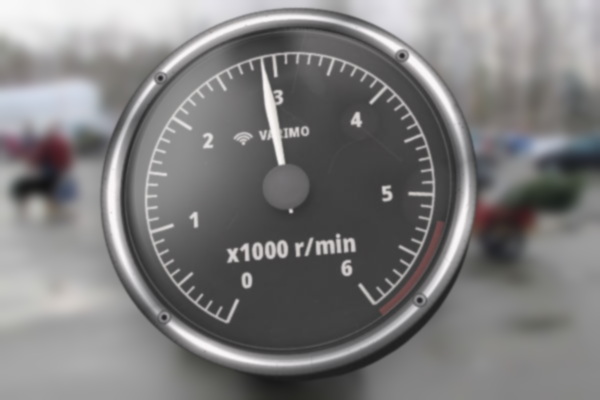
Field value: rpm 2900
